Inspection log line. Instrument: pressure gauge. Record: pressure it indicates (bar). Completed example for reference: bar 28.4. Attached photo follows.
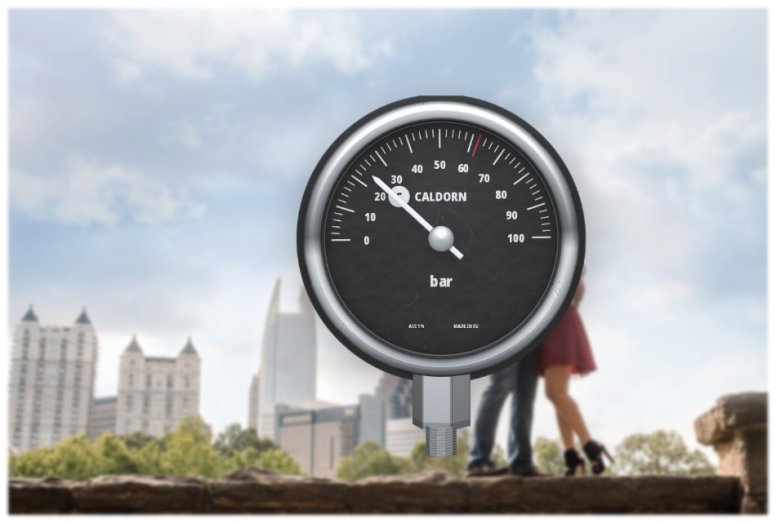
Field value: bar 24
